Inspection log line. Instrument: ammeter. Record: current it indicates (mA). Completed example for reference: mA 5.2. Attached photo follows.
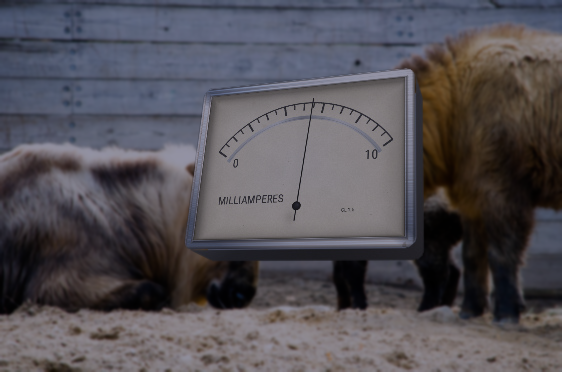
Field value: mA 5.5
